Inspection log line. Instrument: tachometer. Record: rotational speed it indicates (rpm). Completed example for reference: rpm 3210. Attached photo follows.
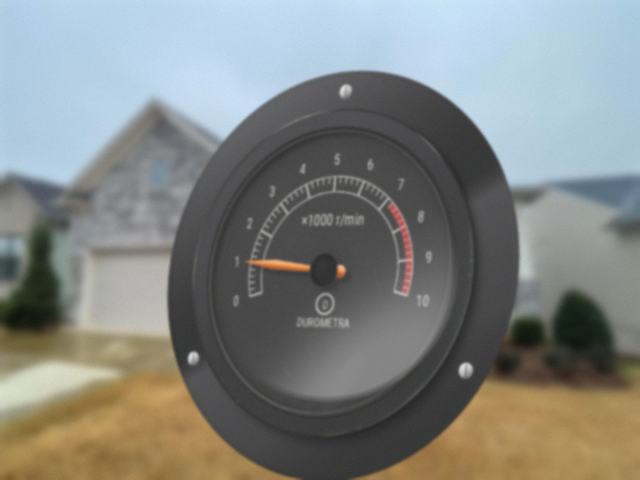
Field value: rpm 1000
